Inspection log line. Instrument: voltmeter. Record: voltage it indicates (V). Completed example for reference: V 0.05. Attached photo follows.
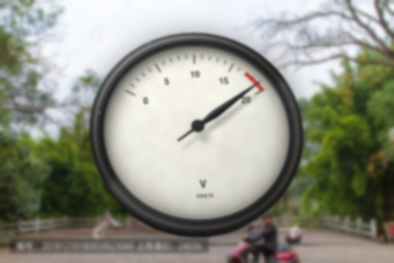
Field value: V 19
